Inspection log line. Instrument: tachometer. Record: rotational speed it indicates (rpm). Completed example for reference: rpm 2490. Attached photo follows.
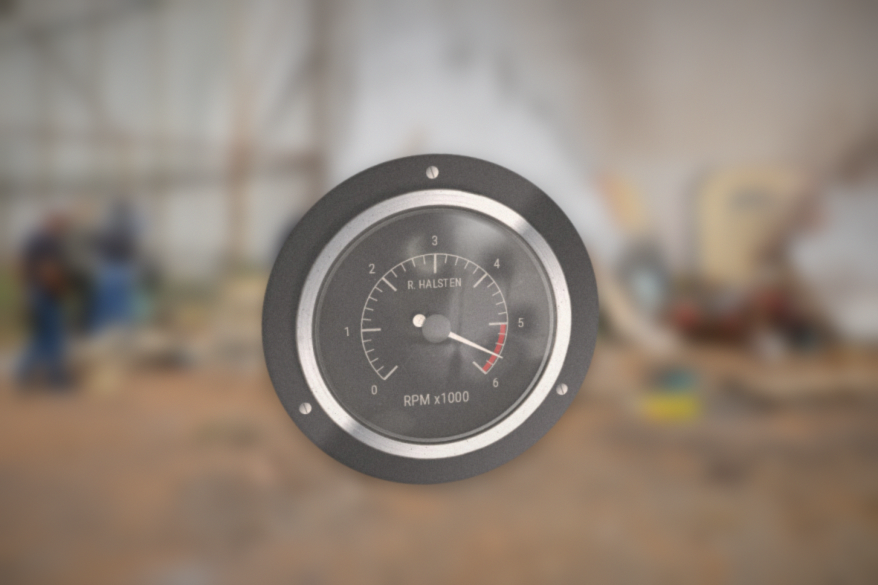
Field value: rpm 5600
